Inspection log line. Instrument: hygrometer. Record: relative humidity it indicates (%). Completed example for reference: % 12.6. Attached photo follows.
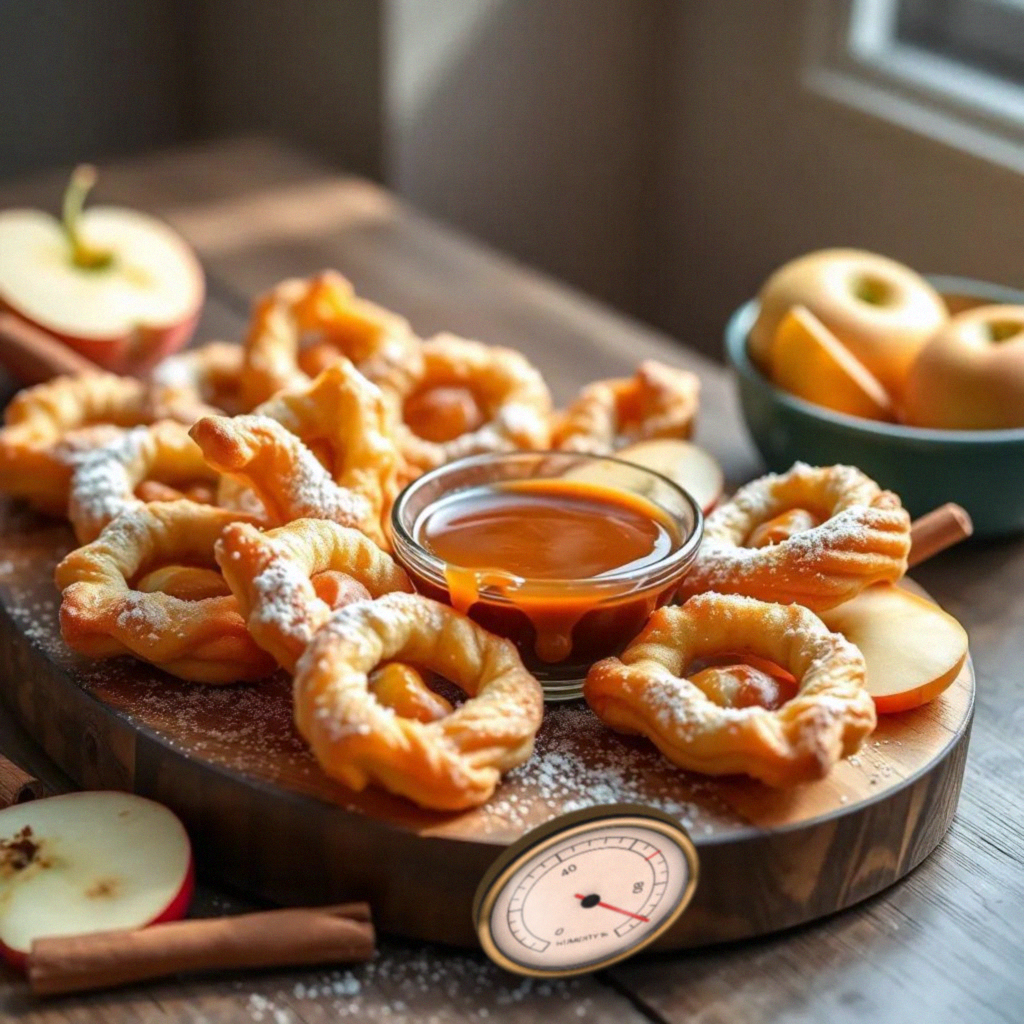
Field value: % 92
